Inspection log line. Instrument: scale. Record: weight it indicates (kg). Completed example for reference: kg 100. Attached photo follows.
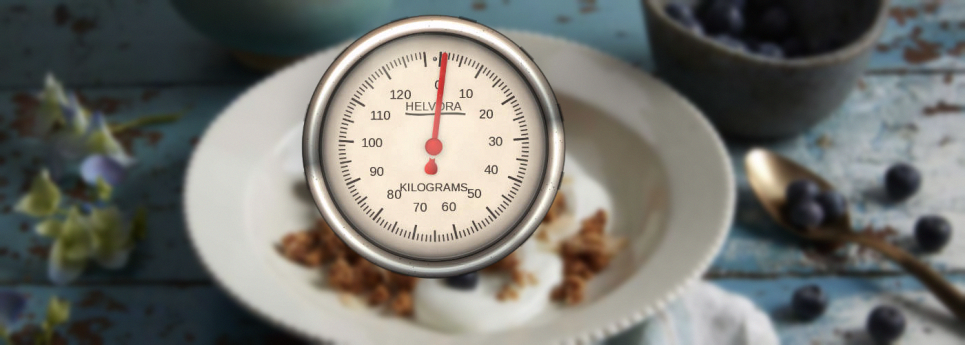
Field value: kg 1
